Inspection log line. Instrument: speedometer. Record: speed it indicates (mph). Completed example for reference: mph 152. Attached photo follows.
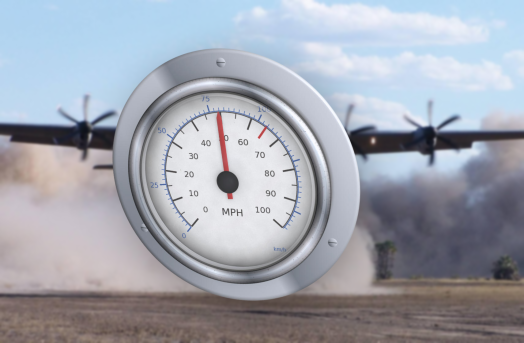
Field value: mph 50
